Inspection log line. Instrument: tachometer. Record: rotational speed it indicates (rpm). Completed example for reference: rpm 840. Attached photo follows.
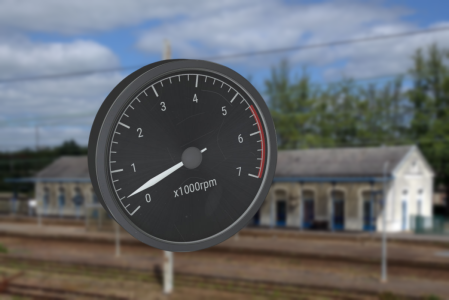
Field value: rpm 400
